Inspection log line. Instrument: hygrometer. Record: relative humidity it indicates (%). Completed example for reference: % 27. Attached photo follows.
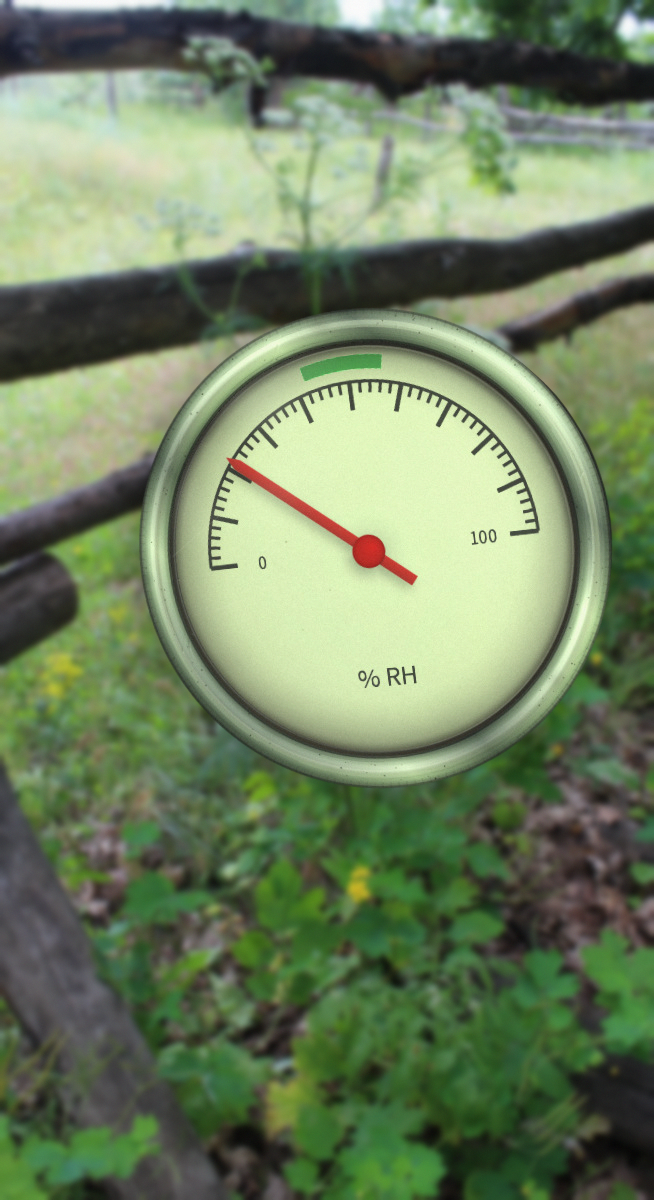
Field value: % 22
